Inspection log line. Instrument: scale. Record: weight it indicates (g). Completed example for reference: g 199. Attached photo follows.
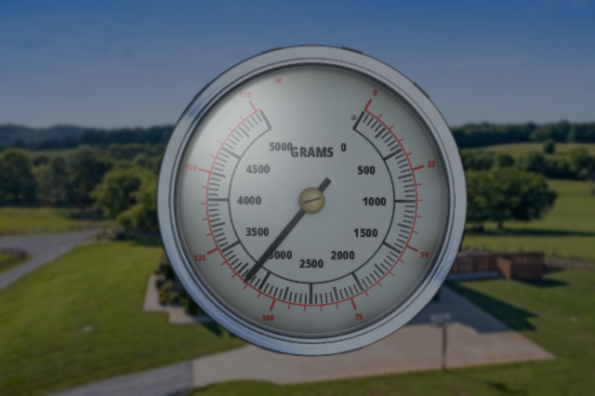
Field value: g 3150
